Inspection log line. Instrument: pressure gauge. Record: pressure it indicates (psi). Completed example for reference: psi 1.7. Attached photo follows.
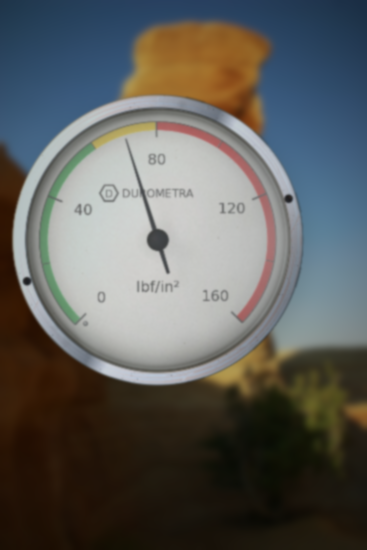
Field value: psi 70
